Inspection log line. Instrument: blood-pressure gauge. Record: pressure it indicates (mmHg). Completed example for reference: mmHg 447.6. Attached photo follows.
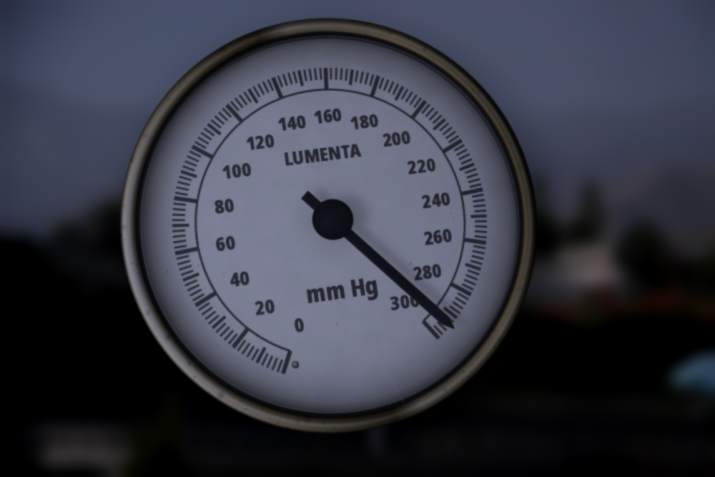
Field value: mmHg 294
